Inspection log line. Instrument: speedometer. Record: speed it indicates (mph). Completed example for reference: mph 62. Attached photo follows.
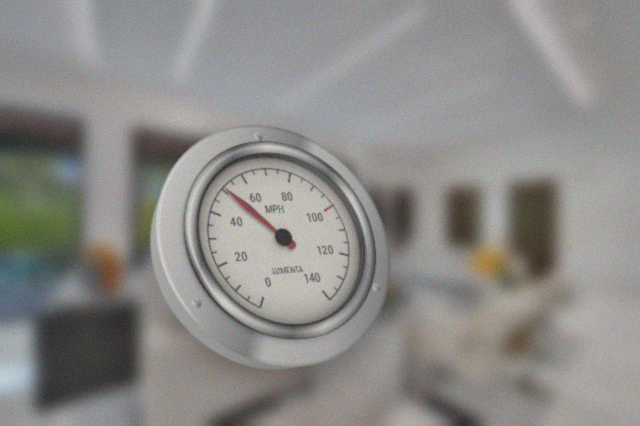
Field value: mph 50
